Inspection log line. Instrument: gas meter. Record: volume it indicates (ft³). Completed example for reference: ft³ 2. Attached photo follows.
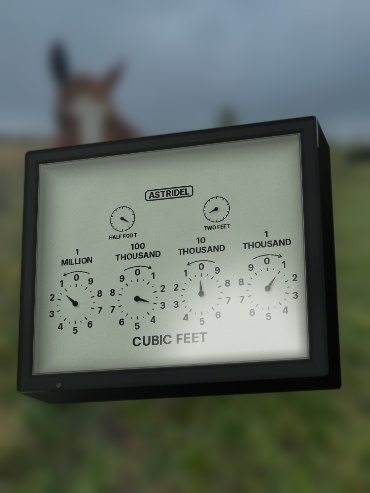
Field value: ft³ 130100
